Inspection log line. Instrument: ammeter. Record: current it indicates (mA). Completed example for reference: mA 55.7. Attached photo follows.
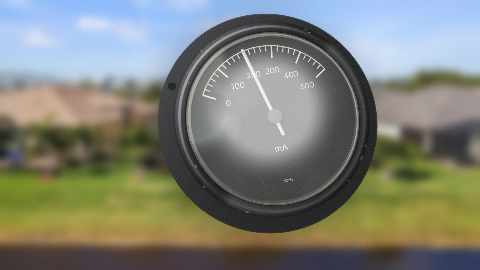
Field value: mA 200
